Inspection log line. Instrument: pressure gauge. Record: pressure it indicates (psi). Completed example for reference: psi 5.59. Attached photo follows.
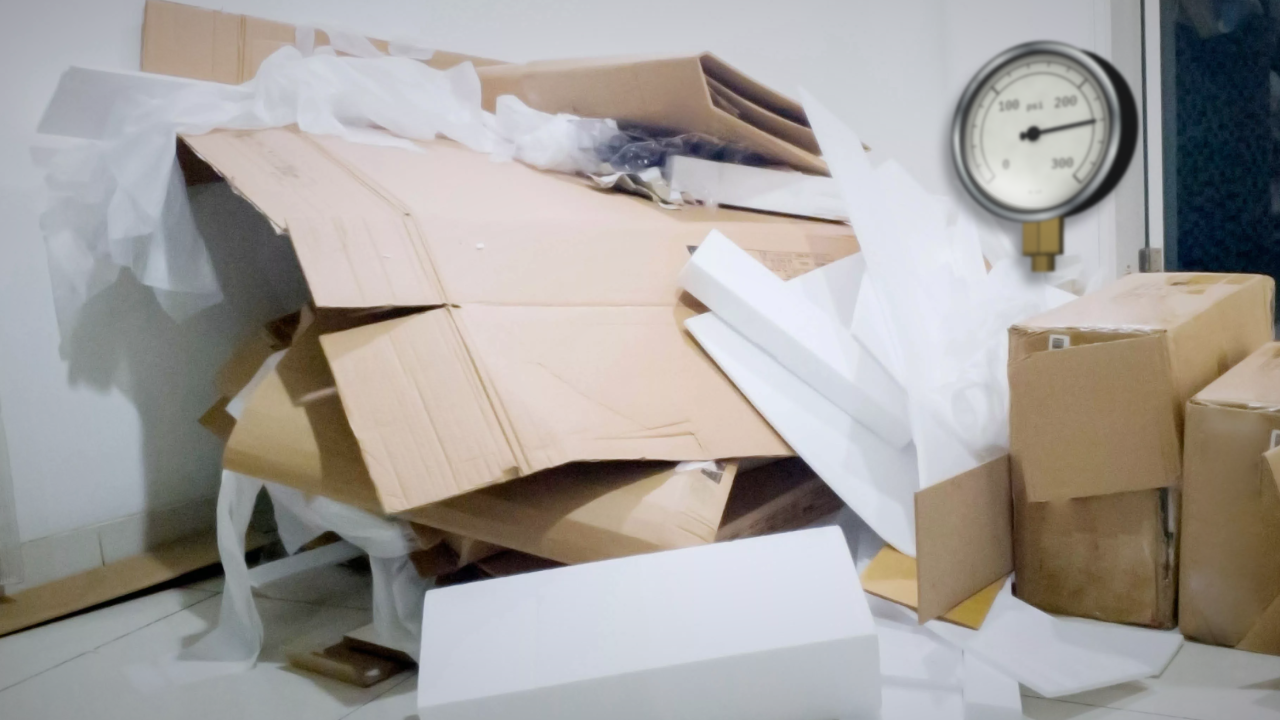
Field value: psi 240
